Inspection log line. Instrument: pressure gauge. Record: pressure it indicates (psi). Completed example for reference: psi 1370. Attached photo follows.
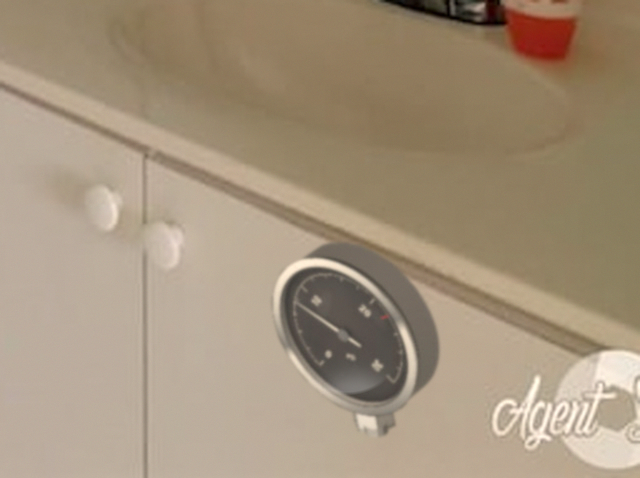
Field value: psi 8
